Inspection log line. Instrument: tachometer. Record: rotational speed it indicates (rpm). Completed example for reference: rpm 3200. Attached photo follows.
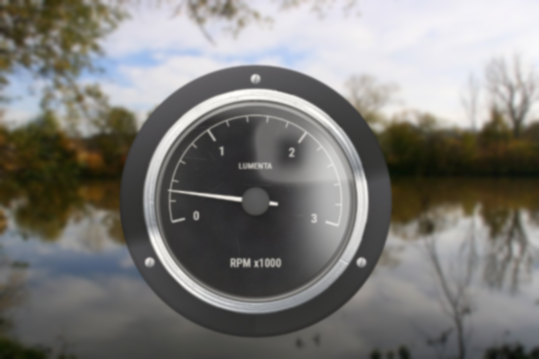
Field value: rpm 300
